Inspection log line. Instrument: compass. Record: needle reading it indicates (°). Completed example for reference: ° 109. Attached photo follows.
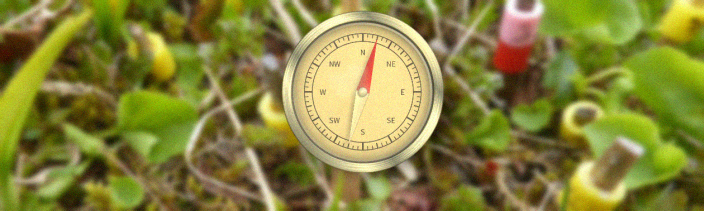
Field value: ° 15
